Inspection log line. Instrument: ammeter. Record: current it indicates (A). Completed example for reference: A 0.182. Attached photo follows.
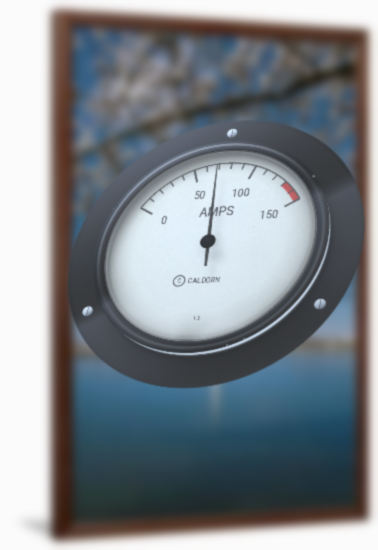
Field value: A 70
